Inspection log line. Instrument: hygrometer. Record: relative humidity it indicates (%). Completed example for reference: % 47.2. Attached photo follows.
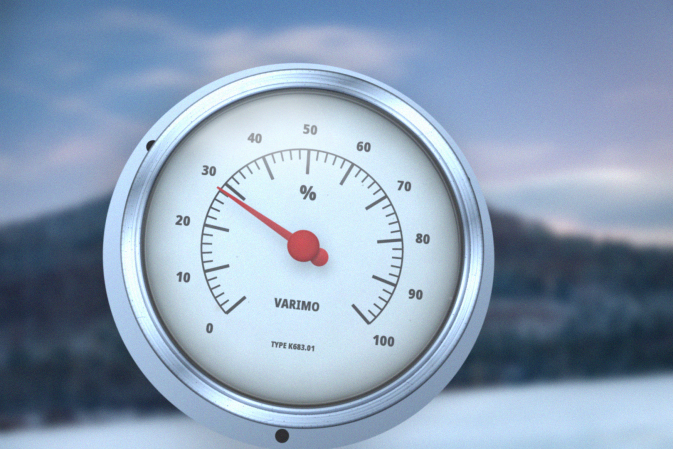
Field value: % 28
